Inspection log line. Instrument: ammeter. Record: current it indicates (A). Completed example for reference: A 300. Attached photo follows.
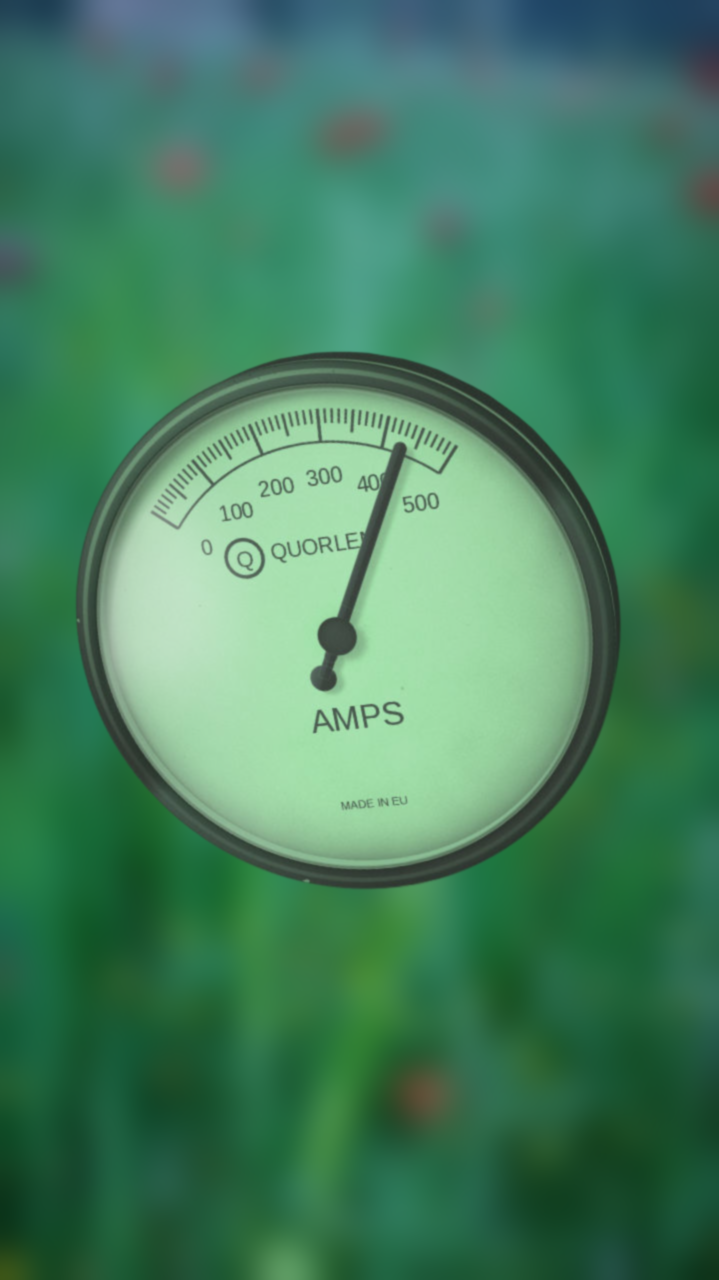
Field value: A 430
